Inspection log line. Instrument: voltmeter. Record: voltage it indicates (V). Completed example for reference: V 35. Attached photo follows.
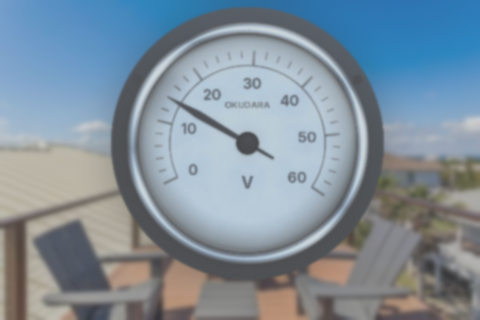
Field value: V 14
